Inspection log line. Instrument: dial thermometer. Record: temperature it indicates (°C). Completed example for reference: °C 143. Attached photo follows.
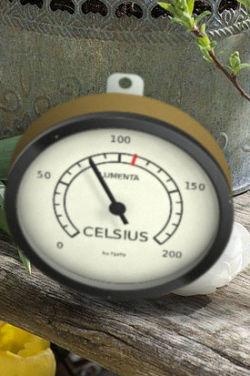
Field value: °C 80
